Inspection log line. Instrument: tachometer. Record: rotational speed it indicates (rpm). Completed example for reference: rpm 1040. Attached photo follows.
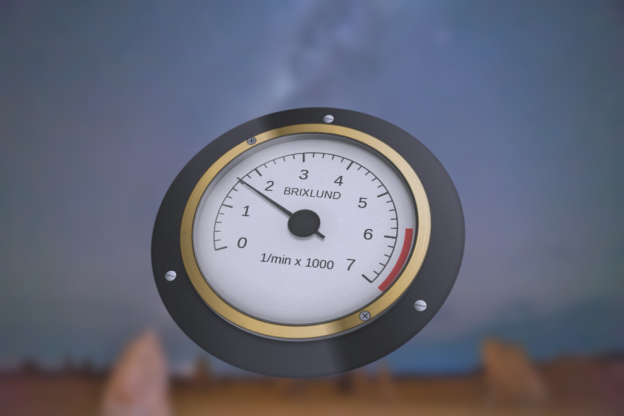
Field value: rpm 1600
